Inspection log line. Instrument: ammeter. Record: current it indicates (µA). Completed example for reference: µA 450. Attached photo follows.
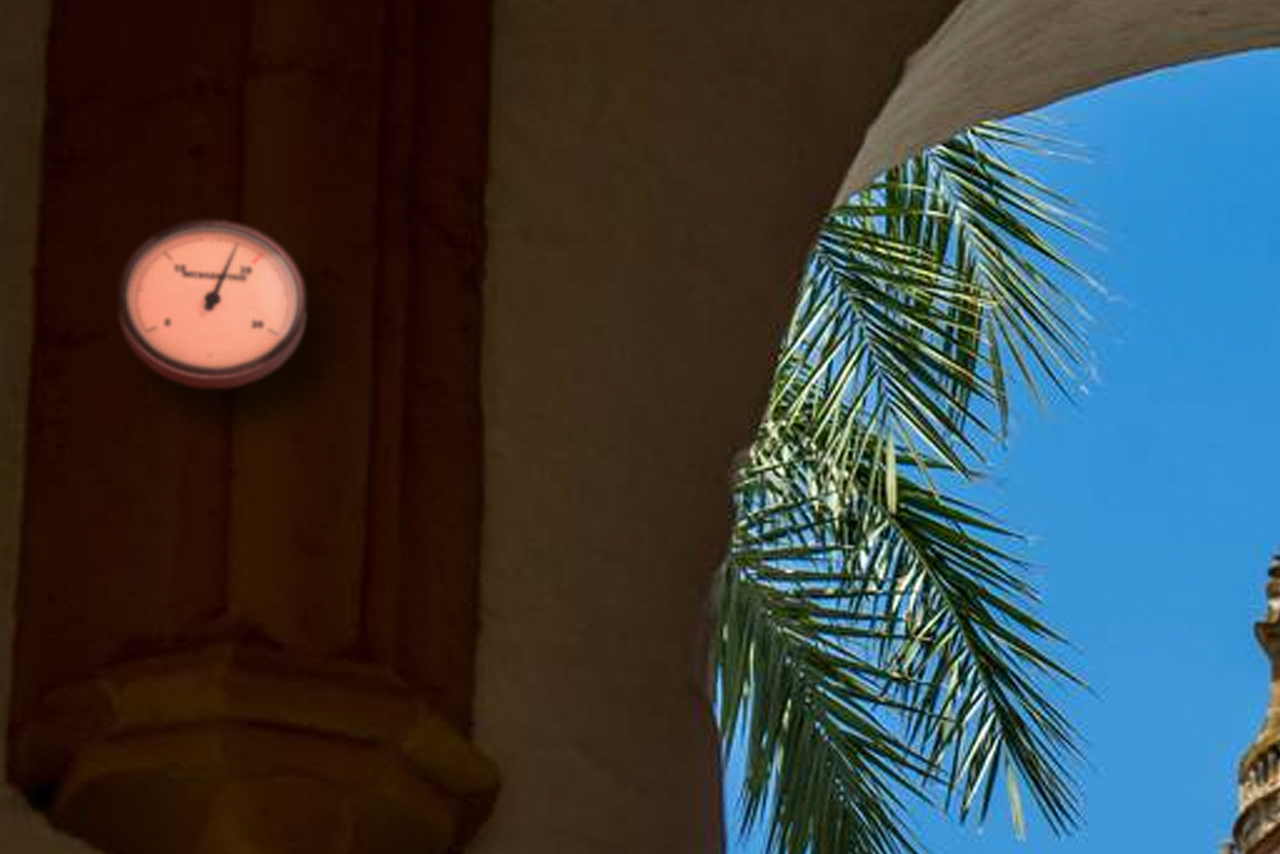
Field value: µA 17.5
